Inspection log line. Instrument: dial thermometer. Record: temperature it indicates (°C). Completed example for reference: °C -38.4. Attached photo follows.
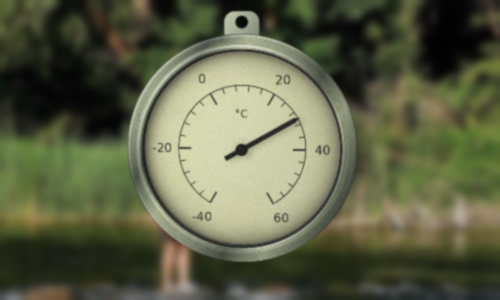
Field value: °C 30
